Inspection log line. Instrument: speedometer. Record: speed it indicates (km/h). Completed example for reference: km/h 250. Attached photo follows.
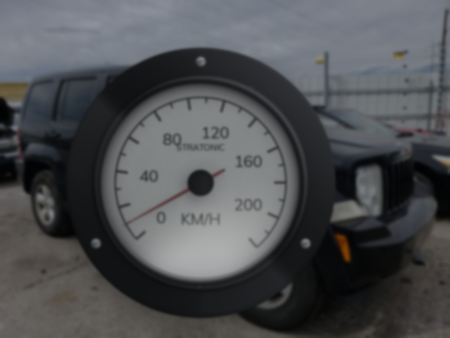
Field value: km/h 10
